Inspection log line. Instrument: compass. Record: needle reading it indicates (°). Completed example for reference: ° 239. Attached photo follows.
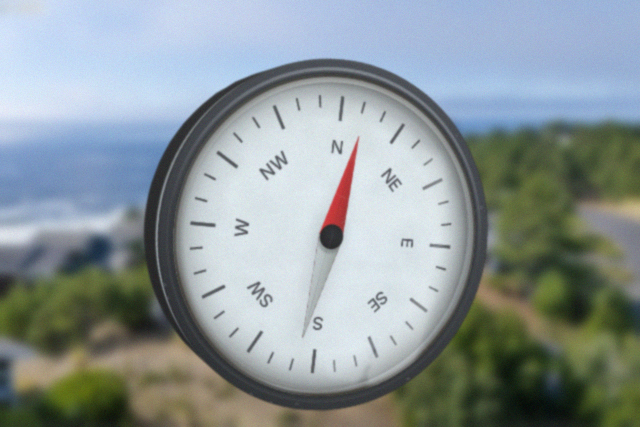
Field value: ° 10
